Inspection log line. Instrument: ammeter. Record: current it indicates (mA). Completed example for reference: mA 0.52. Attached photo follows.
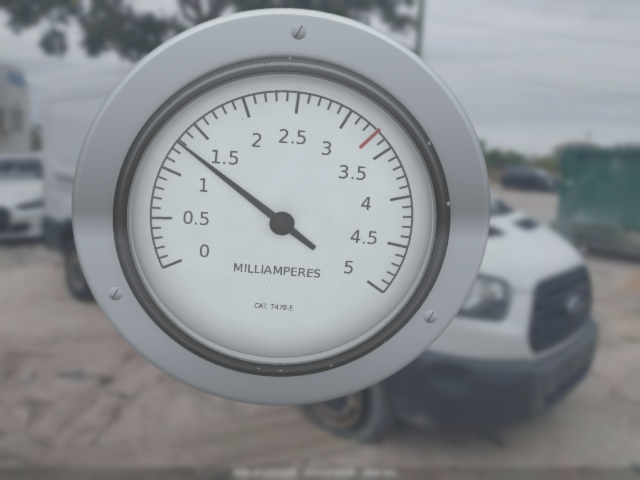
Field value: mA 1.3
